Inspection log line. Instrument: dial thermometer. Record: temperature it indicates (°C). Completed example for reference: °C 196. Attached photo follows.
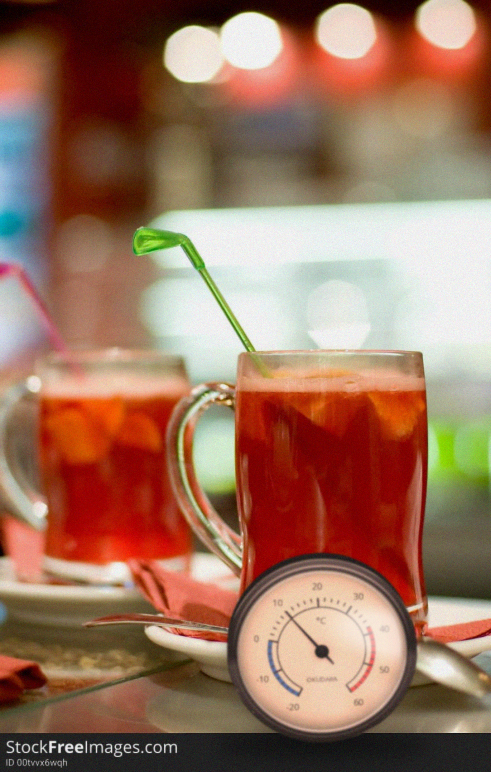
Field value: °C 10
